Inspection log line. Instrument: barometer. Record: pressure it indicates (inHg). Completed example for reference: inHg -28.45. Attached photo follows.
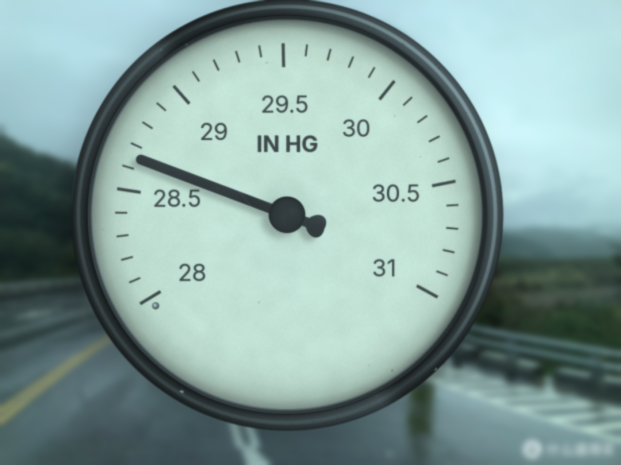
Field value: inHg 28.65
